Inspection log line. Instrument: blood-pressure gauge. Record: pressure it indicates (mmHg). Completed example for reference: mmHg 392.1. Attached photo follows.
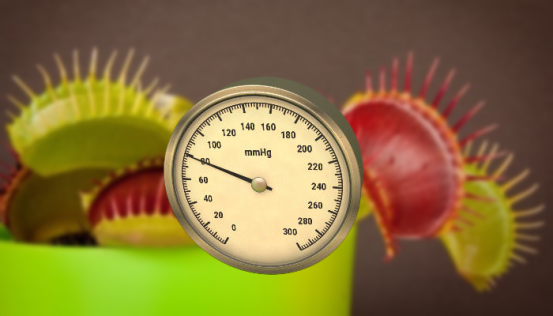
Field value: mmHg 80
